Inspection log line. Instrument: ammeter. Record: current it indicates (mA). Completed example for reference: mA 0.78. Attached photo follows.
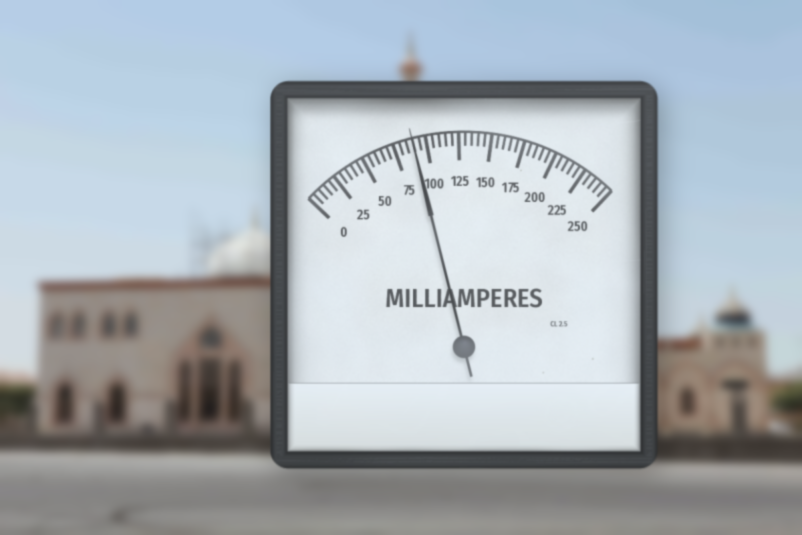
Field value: mA 90
